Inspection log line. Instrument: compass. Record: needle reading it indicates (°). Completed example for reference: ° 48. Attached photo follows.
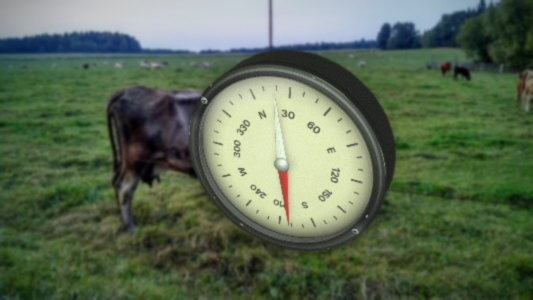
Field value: ° 200
